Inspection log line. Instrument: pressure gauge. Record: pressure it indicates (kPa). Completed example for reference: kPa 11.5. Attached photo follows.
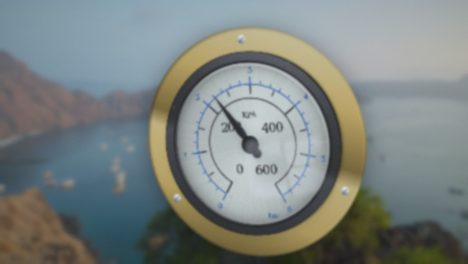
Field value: kPa 225
